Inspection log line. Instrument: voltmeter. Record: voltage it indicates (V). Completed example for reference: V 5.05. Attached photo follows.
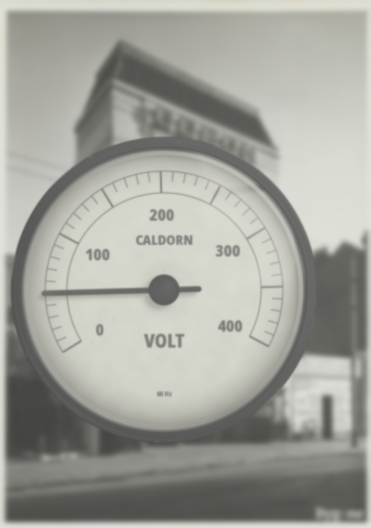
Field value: V 50
